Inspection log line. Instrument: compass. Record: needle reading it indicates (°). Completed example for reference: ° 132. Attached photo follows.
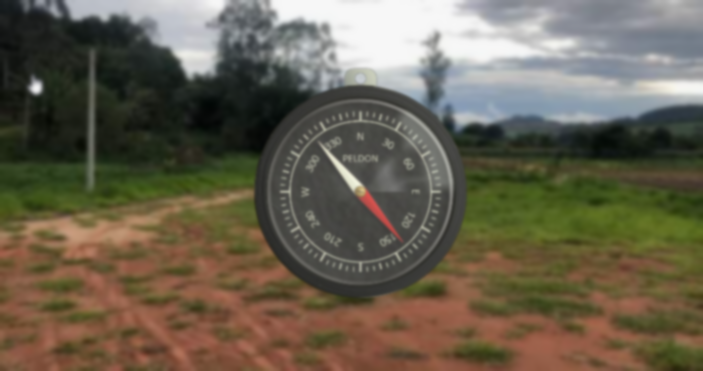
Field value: ° 140
